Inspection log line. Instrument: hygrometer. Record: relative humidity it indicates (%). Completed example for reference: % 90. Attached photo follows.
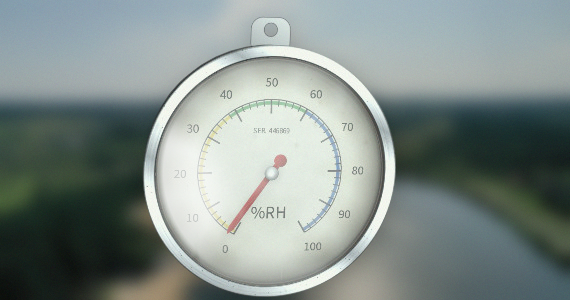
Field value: % 2
